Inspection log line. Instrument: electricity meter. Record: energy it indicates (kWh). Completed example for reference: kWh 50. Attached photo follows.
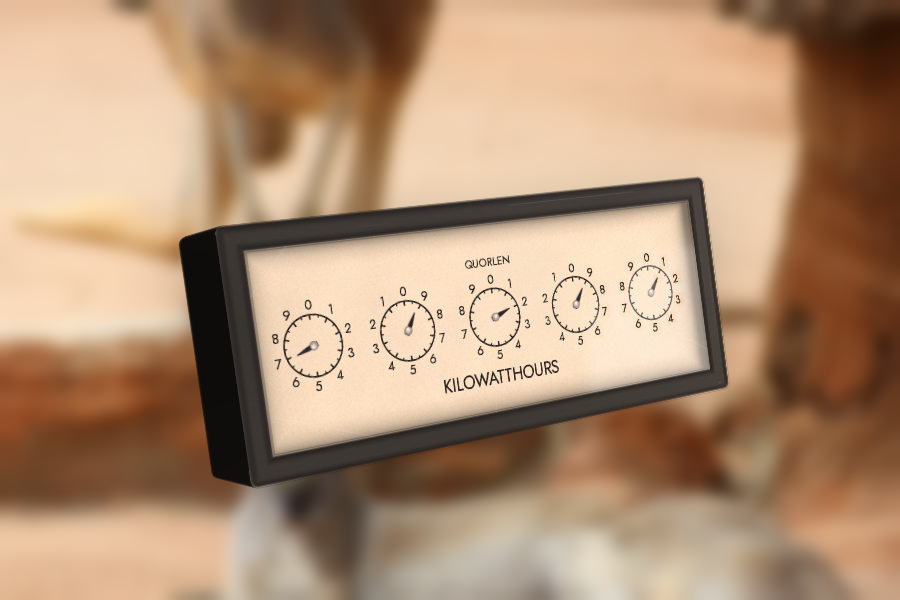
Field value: kWh 69191
